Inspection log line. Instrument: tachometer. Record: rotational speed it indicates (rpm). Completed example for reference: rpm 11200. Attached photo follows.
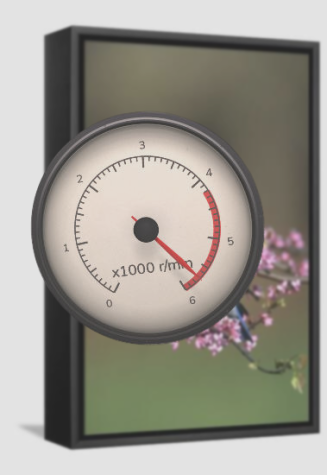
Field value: rpm 5700
